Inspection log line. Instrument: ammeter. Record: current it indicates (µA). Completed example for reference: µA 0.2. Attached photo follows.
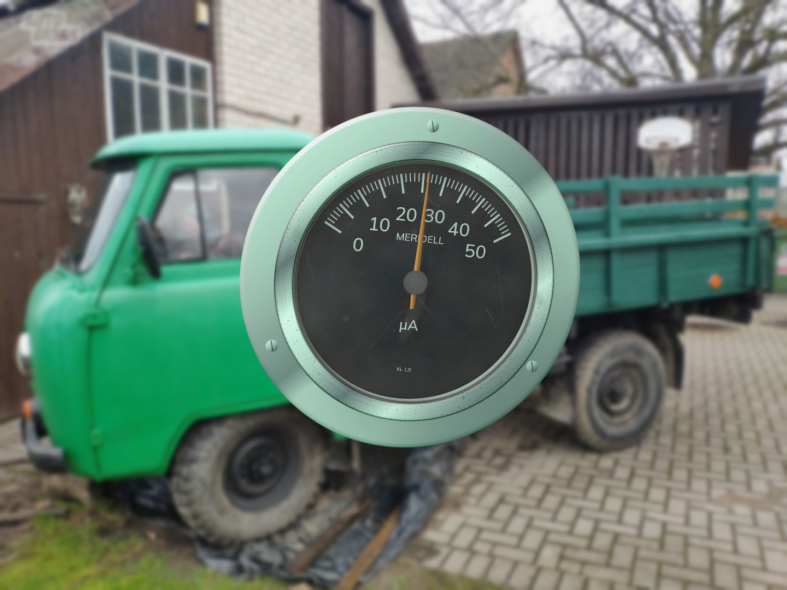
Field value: µA 26
